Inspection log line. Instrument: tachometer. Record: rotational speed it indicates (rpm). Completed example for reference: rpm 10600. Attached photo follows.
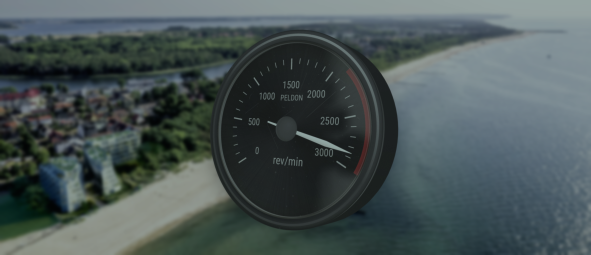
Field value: rpm 2850
